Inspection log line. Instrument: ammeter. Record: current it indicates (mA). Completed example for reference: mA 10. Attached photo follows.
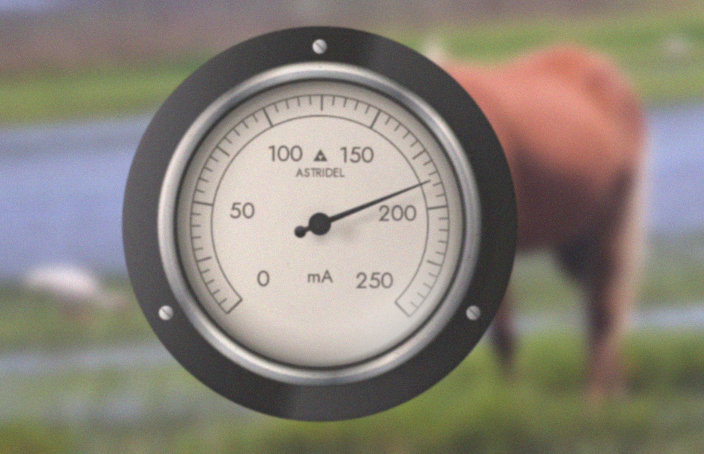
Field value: mA 187.5
